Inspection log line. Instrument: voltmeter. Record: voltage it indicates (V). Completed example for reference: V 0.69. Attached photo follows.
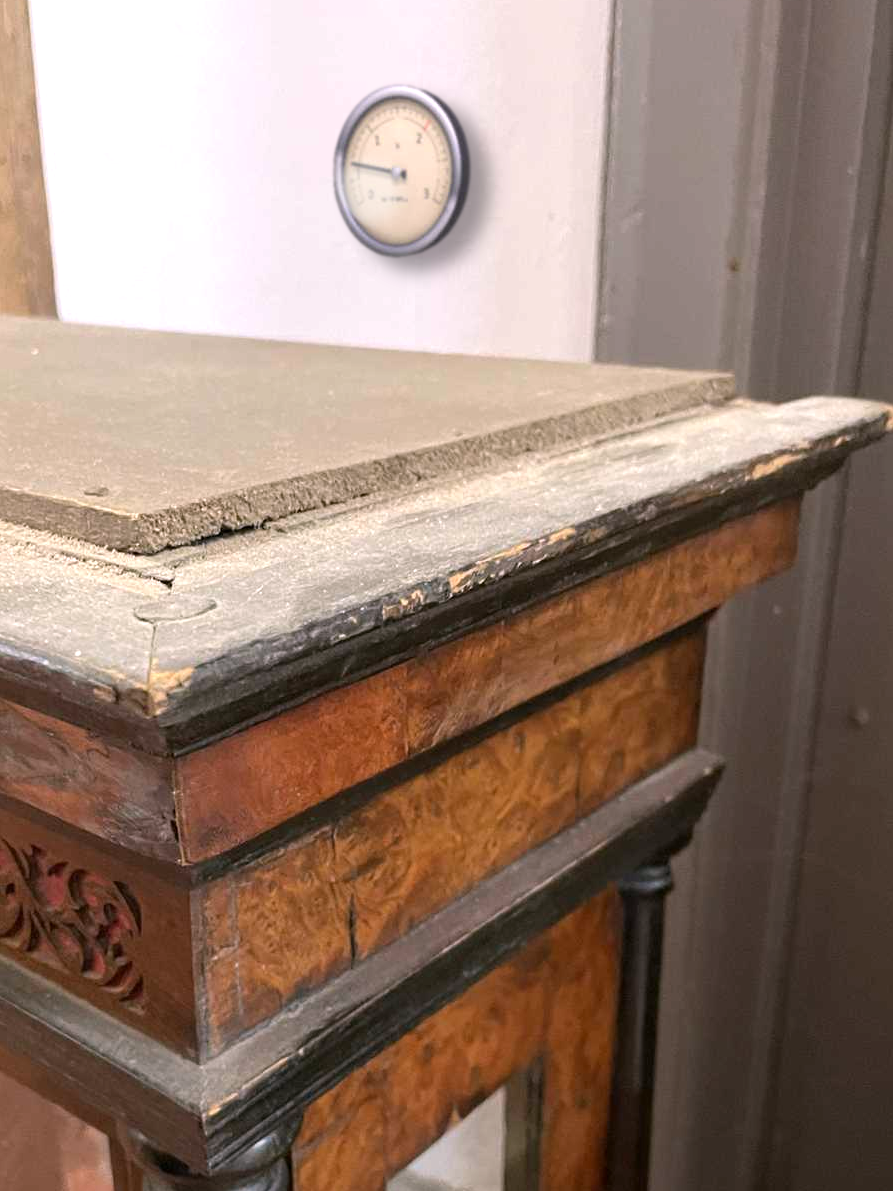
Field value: V 0.5
